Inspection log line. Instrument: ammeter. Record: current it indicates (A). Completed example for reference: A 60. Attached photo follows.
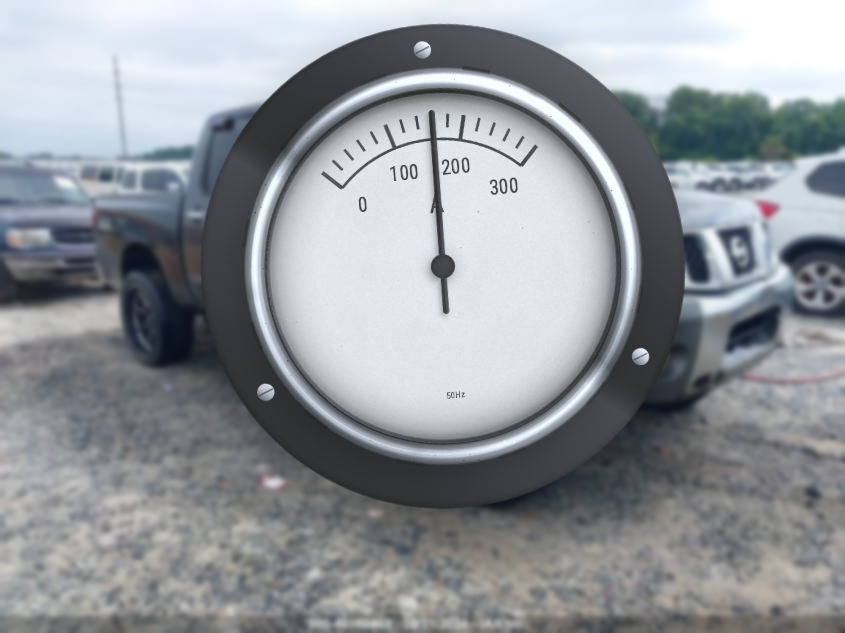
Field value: A 160
